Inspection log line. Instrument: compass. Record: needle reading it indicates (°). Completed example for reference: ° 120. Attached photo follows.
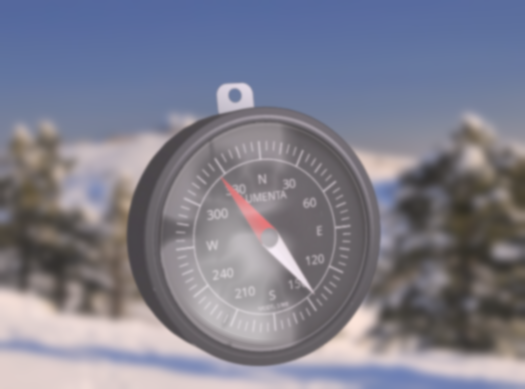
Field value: ° 325
